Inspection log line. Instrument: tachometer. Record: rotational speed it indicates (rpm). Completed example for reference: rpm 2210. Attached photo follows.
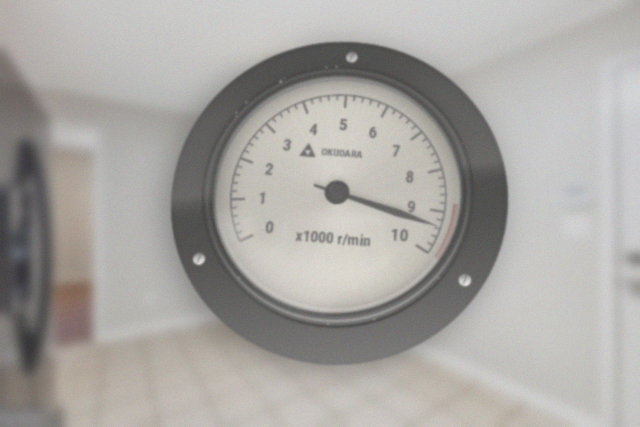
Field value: rpm 9400
